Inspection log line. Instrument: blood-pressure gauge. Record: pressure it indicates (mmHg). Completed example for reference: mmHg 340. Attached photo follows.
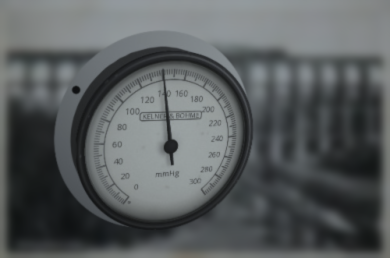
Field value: mmHg 140
